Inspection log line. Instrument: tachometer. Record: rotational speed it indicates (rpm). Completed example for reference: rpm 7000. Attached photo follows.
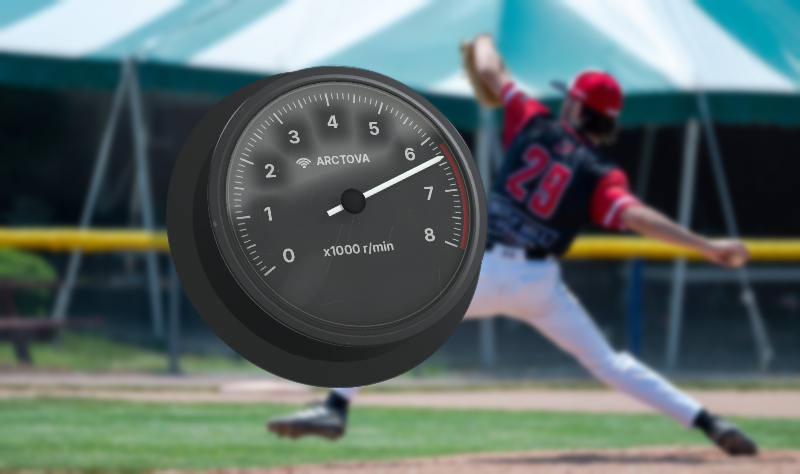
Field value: rpm 6400
